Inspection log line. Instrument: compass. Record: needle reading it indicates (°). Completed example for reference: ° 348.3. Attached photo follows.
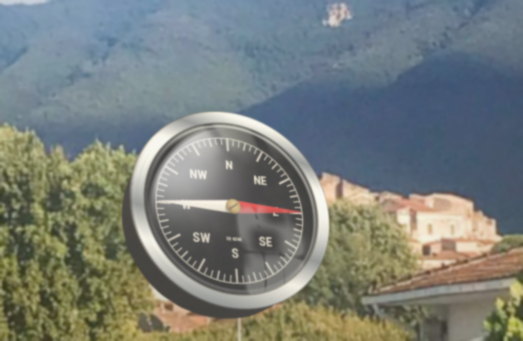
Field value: ° 90
